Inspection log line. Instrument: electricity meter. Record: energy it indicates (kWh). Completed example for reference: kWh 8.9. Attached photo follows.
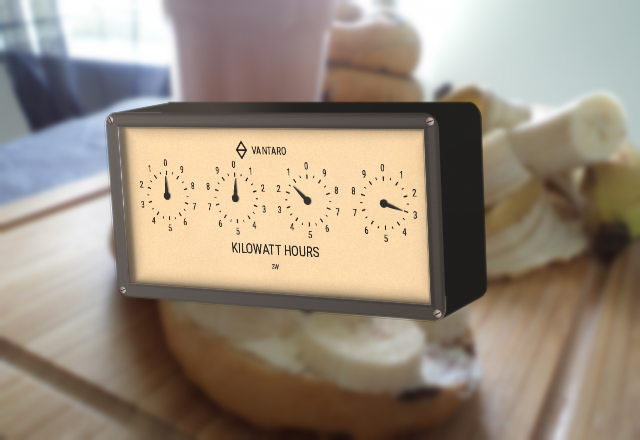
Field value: kWh 13
